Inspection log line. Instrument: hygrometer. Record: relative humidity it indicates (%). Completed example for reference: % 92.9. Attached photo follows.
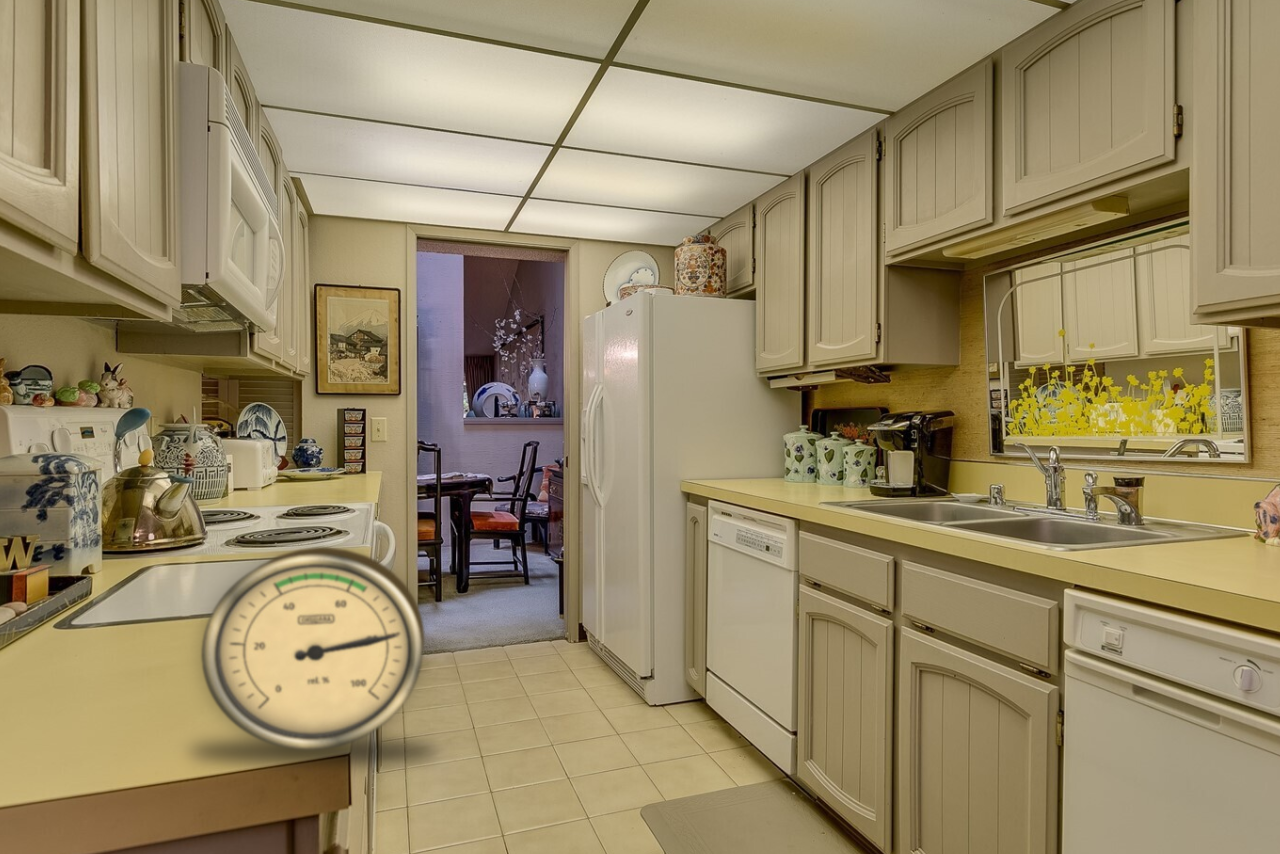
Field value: % 80
